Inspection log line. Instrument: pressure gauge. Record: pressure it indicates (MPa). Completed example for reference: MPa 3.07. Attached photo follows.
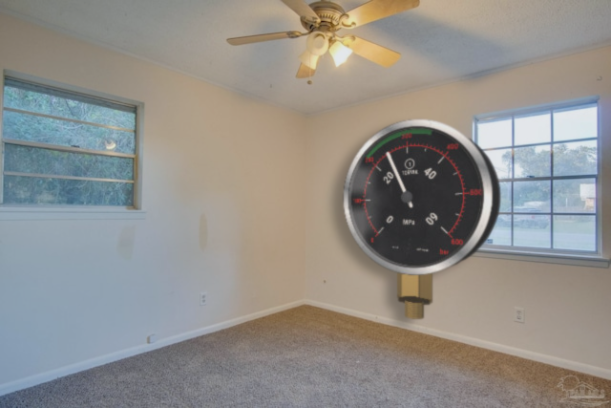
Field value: MPa 25
